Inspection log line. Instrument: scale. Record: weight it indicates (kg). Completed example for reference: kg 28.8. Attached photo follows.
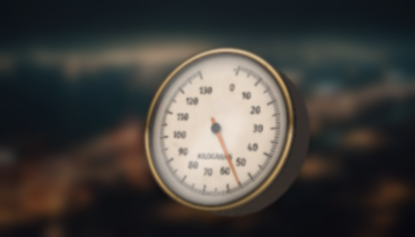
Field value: kg 55
